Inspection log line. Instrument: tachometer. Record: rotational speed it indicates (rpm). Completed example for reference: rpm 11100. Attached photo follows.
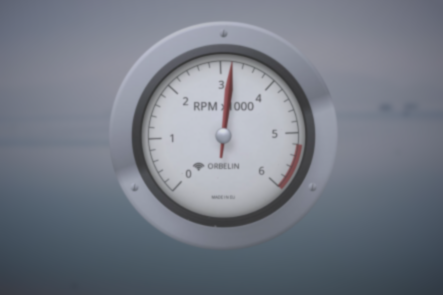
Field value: rpm 3200
